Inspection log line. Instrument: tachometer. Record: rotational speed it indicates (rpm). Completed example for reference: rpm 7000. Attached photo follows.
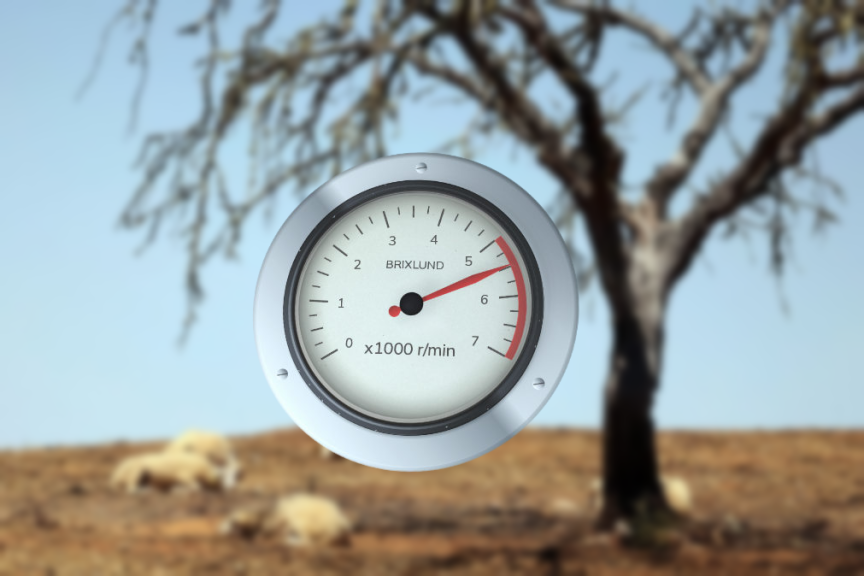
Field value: rpm 5500
